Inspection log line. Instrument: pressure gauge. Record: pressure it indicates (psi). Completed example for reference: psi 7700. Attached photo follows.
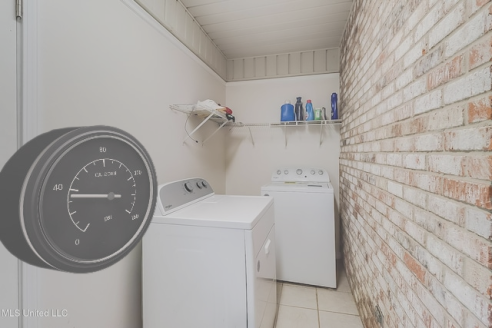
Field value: psi 35
